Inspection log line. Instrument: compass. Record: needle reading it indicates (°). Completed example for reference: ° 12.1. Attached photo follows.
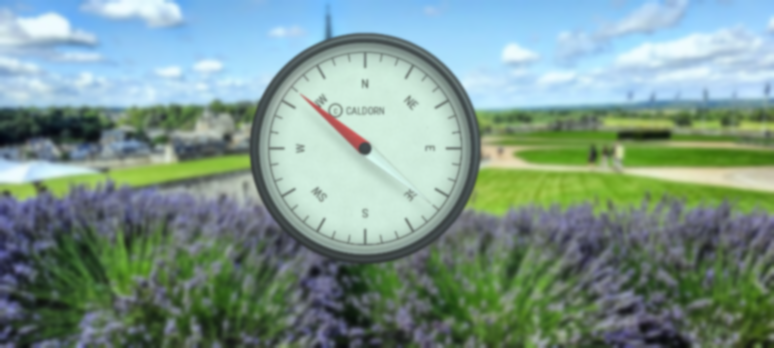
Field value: ° 310
